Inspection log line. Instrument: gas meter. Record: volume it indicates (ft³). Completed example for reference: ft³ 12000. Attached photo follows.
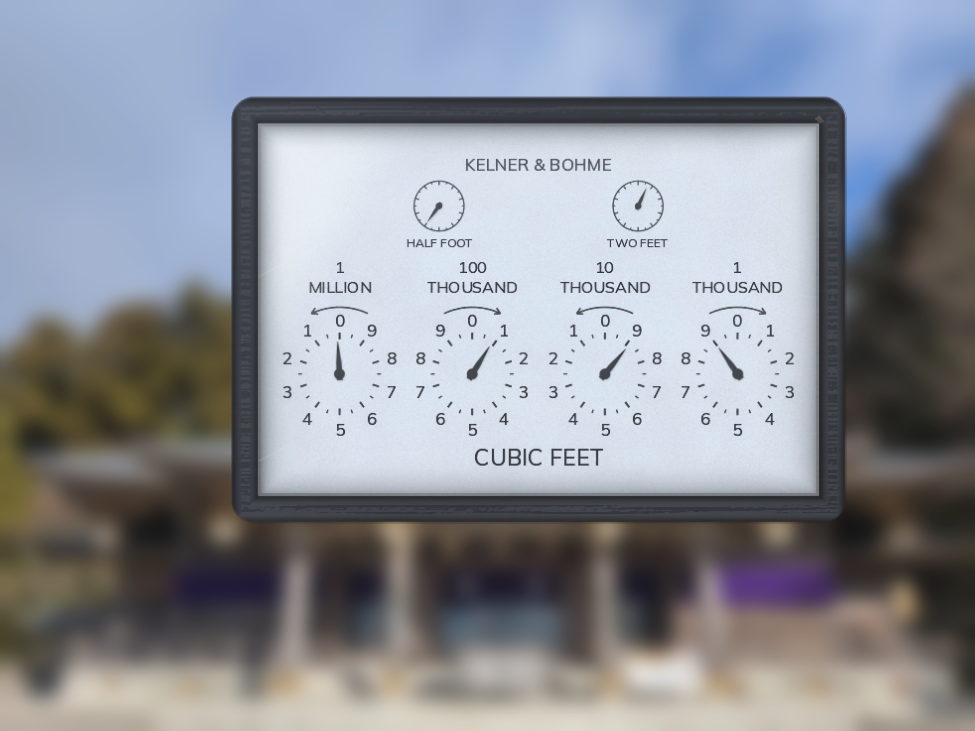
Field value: ft³ 8900
